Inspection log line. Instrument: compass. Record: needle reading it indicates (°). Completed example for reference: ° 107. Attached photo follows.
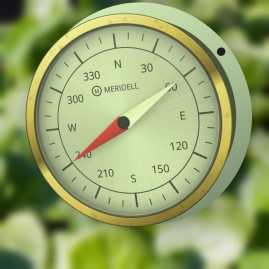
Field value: ° 240
